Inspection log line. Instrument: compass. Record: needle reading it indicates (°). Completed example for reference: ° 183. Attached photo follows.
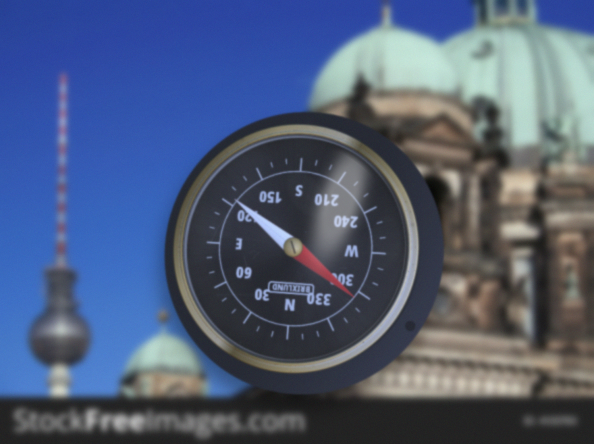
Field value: ° 305
